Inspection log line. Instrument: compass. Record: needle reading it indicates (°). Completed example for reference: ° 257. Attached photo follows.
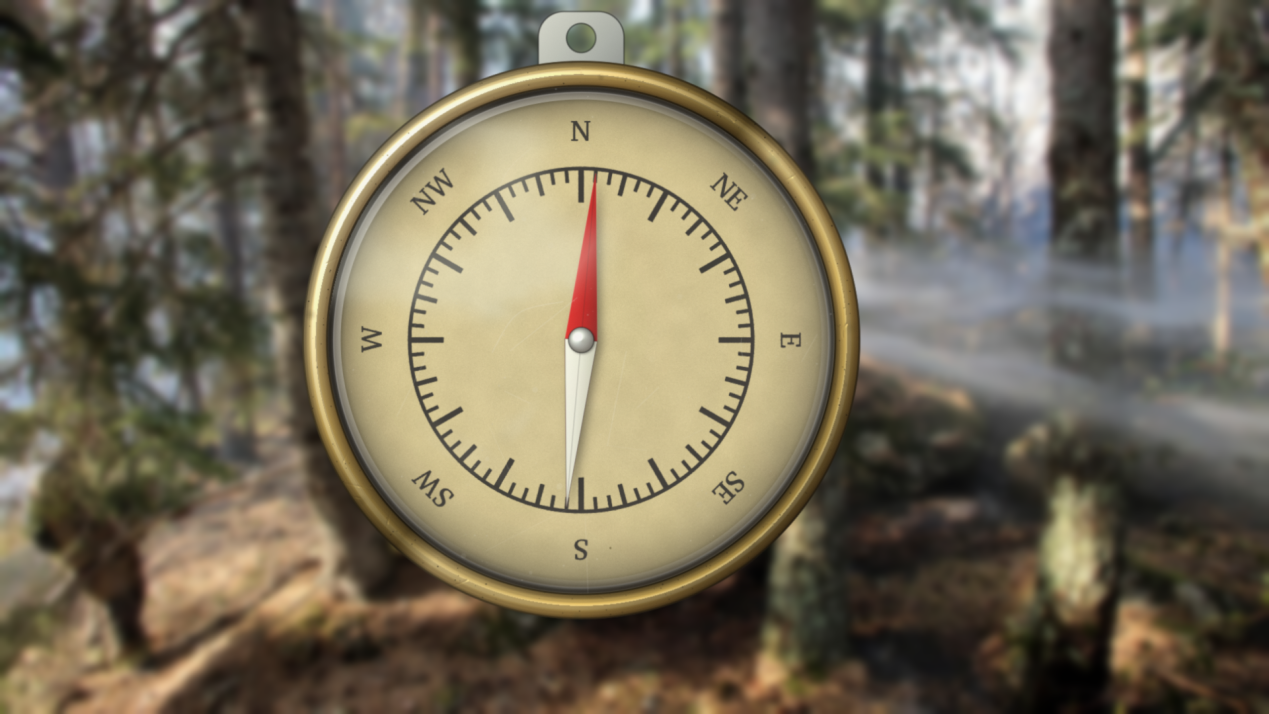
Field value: ° 5
